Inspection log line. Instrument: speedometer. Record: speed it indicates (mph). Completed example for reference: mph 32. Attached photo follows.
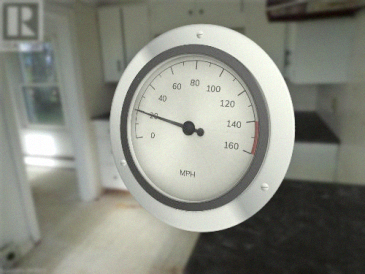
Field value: mph 20
